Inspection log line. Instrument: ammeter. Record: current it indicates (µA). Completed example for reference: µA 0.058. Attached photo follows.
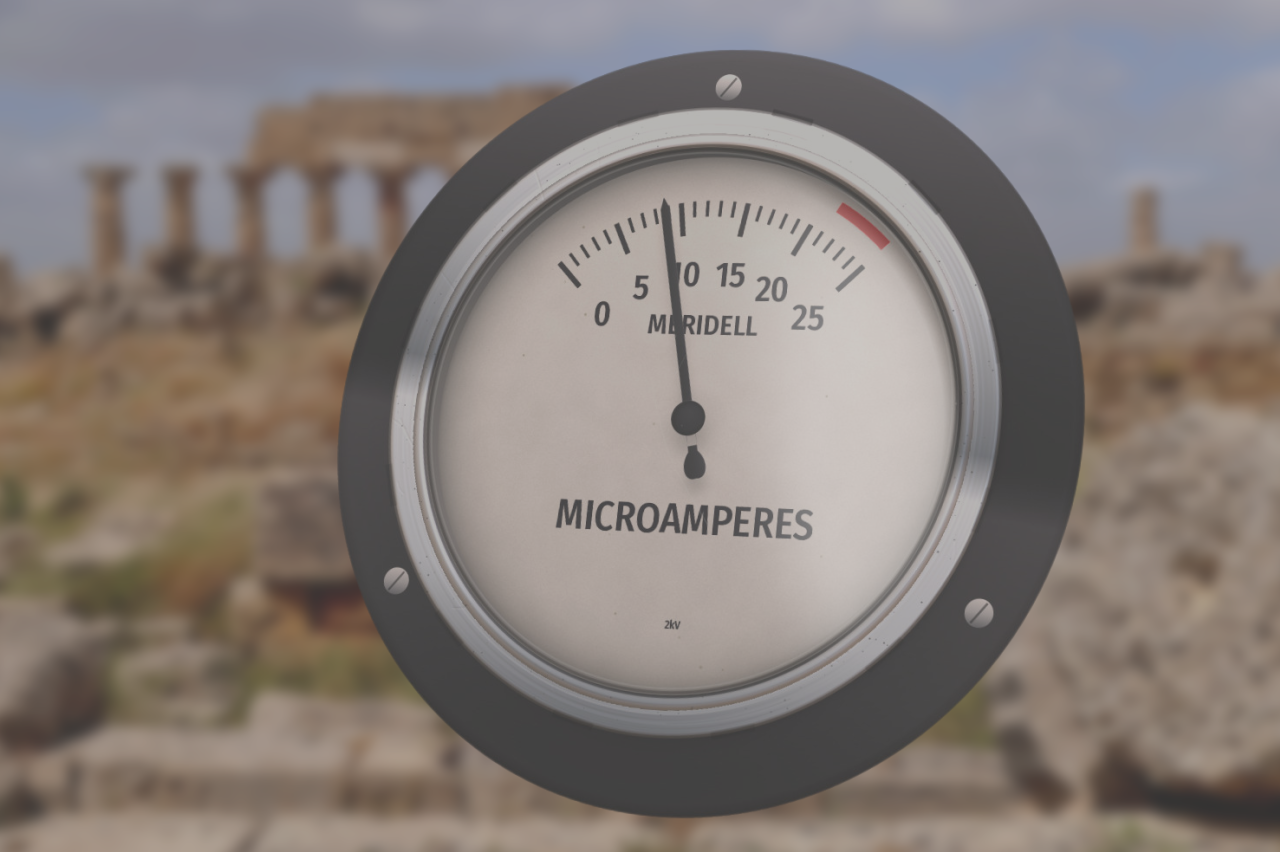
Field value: µA 9
